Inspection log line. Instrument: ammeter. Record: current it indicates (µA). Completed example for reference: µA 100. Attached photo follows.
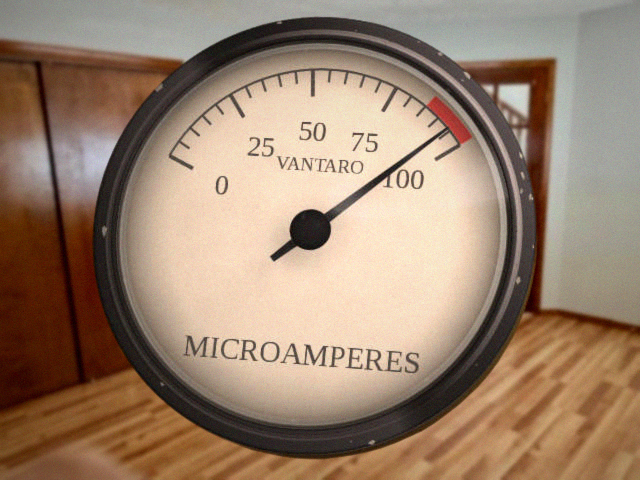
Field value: µA 95
